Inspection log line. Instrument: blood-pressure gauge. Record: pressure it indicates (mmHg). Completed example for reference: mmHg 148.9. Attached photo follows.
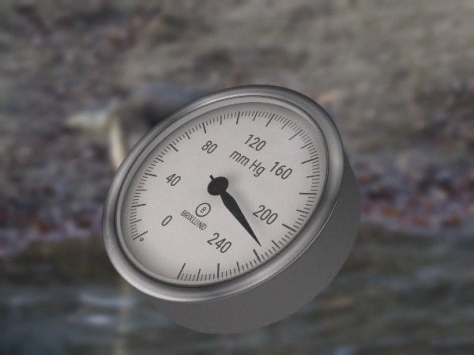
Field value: mmHg 216
